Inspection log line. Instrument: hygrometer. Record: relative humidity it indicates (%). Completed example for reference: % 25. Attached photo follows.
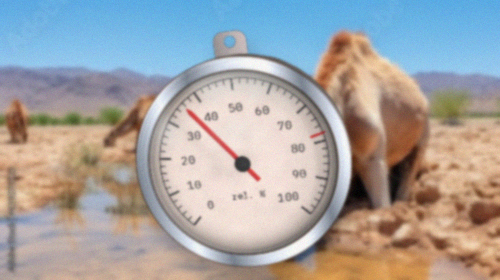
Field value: % 36
